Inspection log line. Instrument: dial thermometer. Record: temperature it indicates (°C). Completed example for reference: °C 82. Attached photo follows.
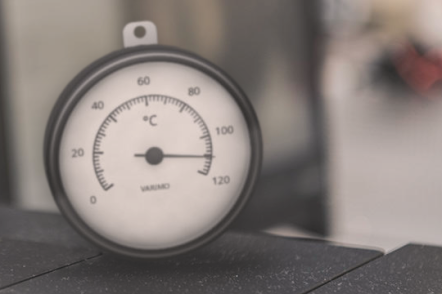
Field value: °C 110
